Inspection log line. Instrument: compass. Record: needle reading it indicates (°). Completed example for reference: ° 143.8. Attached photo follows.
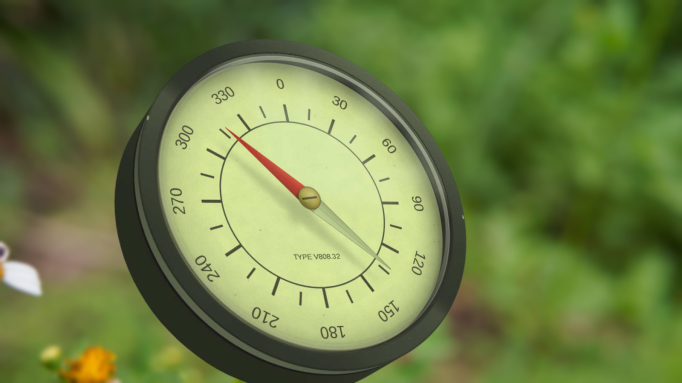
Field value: ° 315
